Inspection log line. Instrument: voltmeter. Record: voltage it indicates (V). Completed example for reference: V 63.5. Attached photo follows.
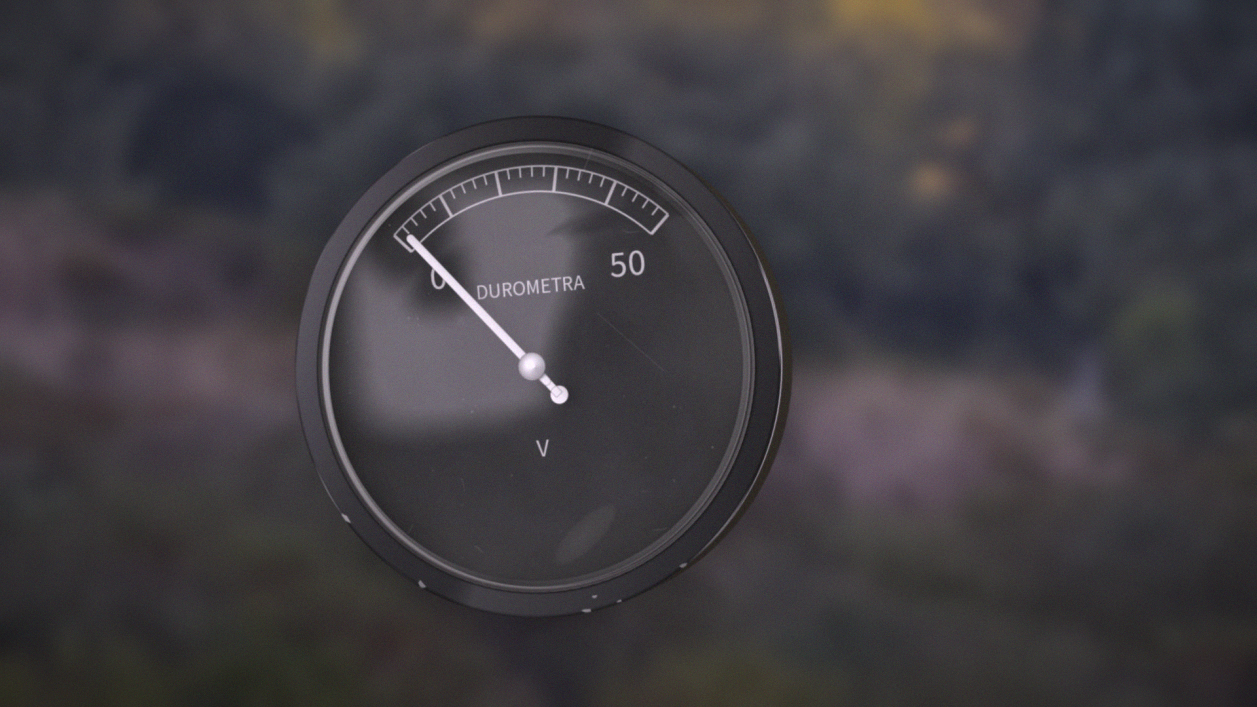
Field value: V 2
